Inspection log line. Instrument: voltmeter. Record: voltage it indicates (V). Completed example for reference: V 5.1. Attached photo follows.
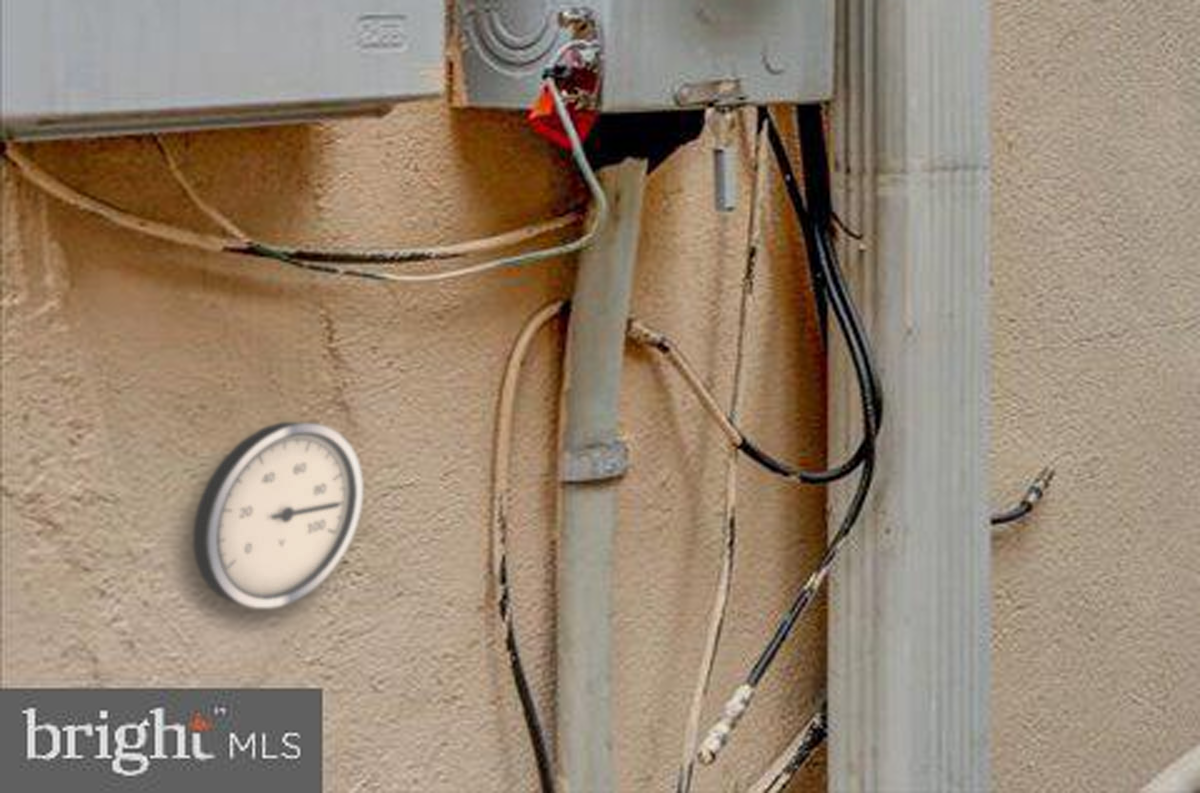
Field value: V 90
